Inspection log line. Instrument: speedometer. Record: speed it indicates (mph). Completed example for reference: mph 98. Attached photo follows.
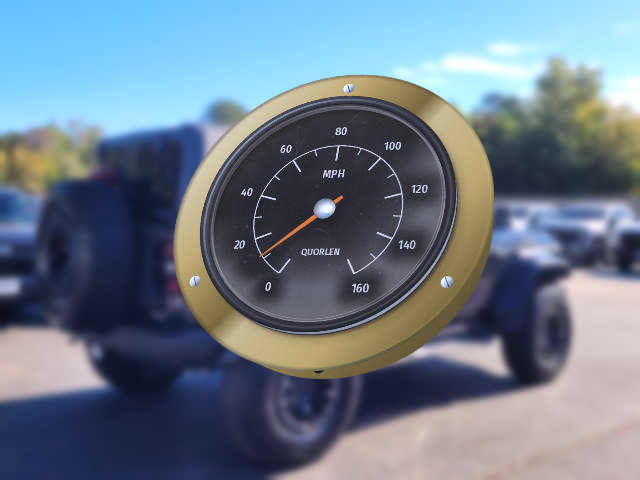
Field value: mph 10
